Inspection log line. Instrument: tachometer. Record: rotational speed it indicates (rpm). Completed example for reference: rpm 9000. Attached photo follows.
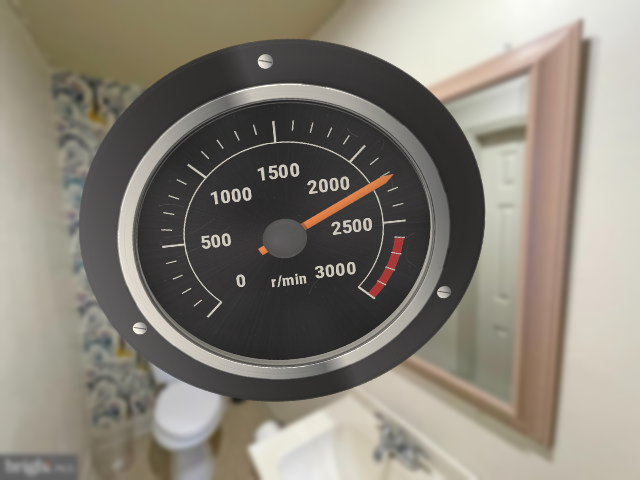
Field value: rpm 2200
